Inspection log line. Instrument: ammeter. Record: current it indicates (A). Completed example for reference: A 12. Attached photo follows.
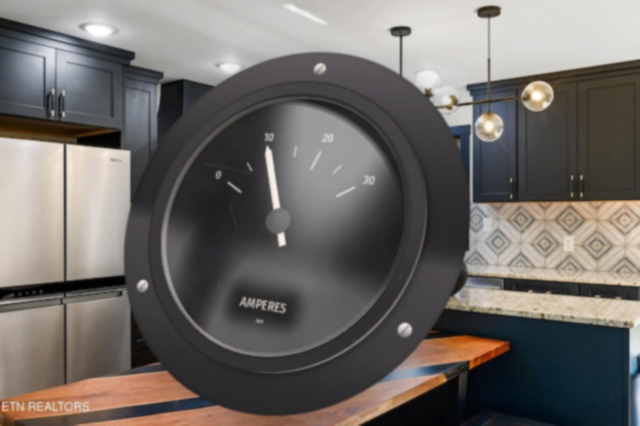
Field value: A 10
